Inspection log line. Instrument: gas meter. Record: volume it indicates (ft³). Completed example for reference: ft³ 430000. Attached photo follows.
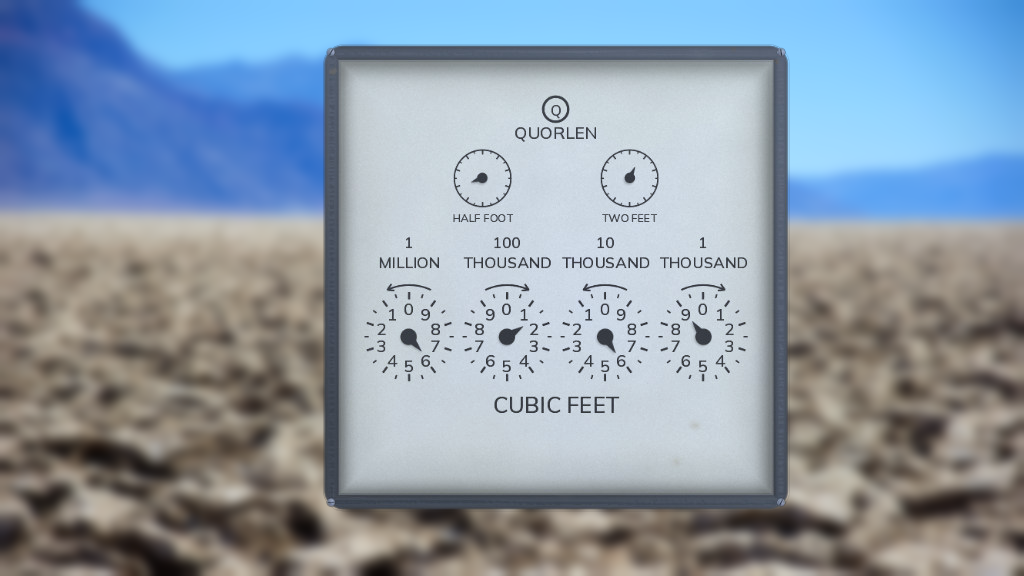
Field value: ft³ 615900
